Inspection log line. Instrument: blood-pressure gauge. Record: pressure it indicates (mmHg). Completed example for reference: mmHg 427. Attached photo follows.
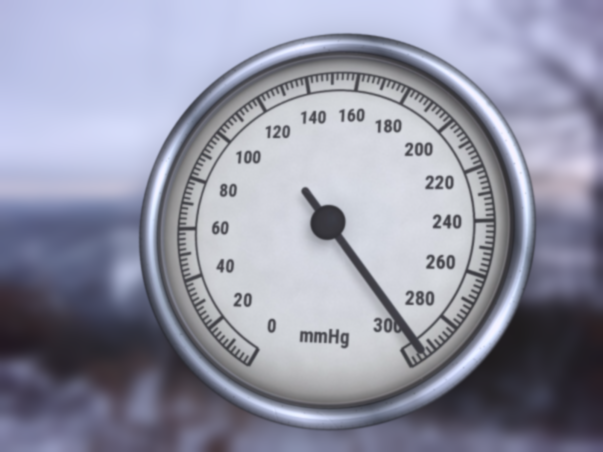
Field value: mmHg 294
